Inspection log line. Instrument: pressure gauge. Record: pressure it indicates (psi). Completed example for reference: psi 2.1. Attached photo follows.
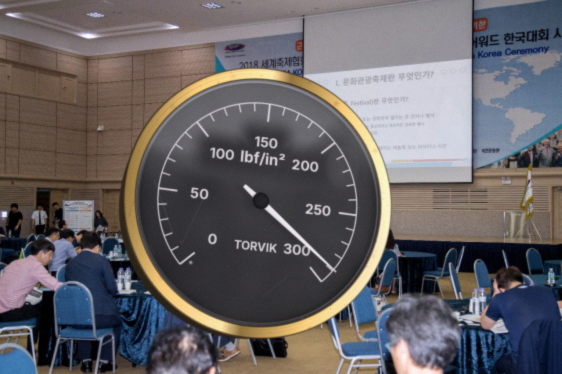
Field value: psi 290
